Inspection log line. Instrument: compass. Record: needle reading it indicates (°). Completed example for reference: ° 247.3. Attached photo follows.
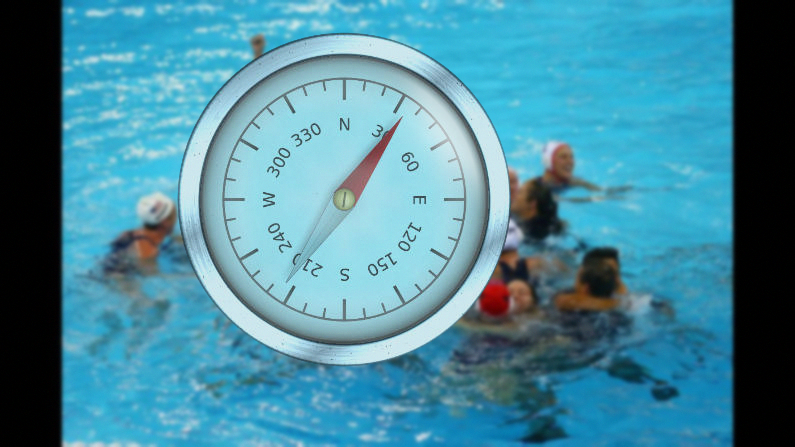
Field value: ° 35
